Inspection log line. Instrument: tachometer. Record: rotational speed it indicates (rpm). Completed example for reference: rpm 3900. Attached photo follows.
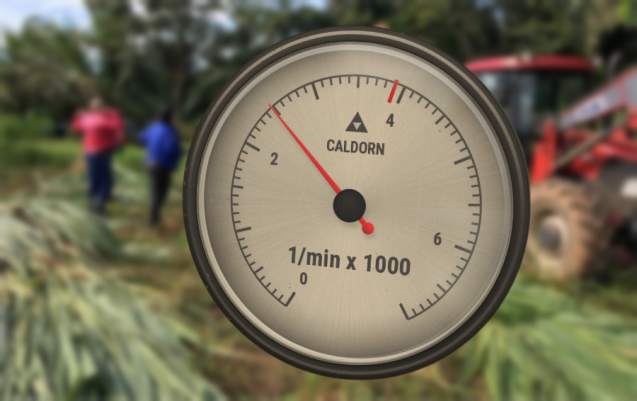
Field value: rpm 2500
